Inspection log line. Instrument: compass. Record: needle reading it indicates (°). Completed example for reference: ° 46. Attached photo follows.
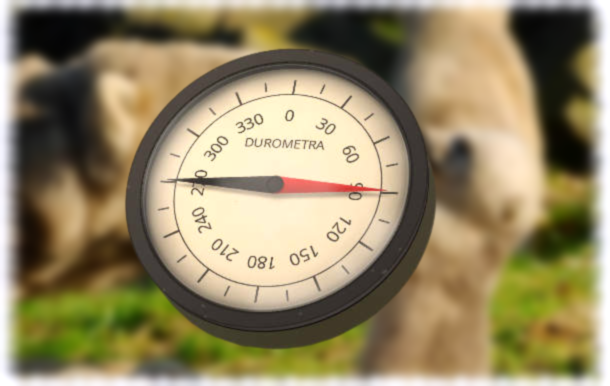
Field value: ° 90
